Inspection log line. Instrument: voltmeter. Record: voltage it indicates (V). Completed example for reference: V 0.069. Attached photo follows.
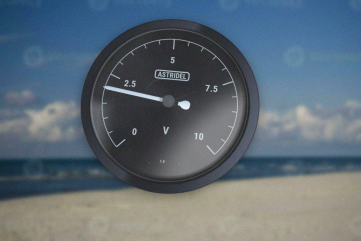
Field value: V 2
